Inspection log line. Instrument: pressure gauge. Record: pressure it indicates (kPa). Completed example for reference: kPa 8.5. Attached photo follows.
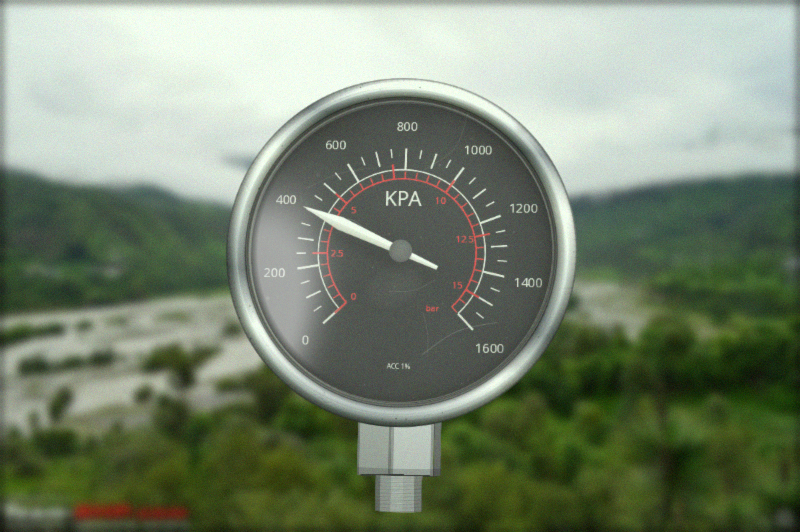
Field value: kPa 400
